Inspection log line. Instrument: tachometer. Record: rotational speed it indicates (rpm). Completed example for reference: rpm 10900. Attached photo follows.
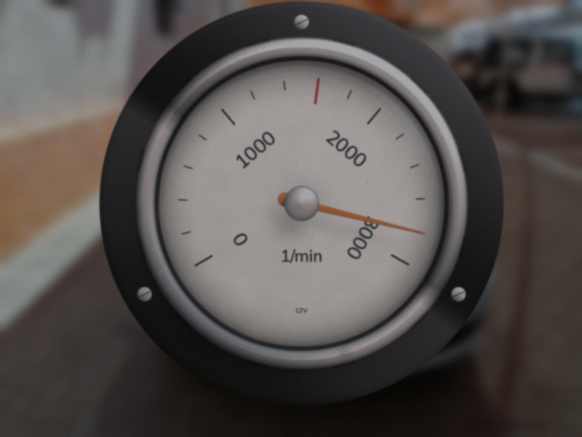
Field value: rpm 2800
